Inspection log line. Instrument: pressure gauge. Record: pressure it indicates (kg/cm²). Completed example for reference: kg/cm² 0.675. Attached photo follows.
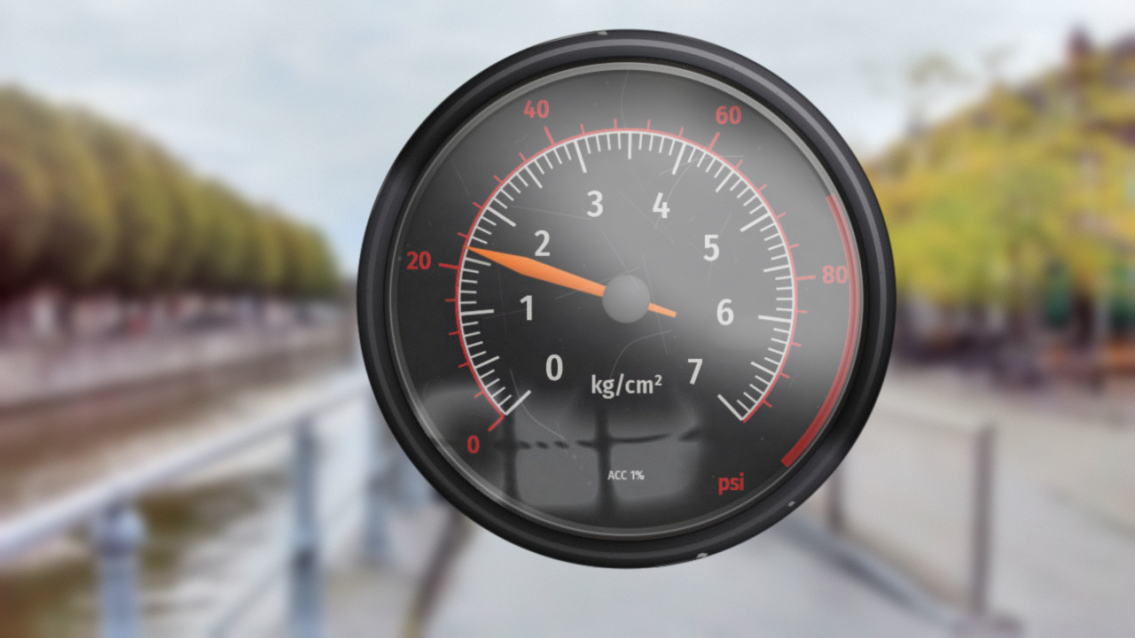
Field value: kg/cm² 1.6
